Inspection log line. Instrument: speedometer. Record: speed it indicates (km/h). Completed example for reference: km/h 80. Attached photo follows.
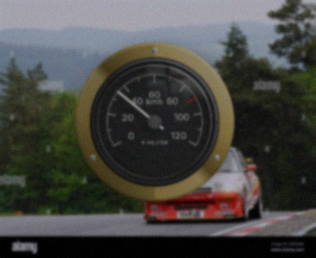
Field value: km/h 35
